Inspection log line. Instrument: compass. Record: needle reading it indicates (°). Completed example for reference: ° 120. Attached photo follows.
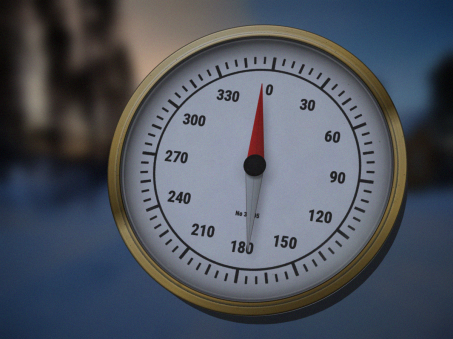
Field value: ° 355
